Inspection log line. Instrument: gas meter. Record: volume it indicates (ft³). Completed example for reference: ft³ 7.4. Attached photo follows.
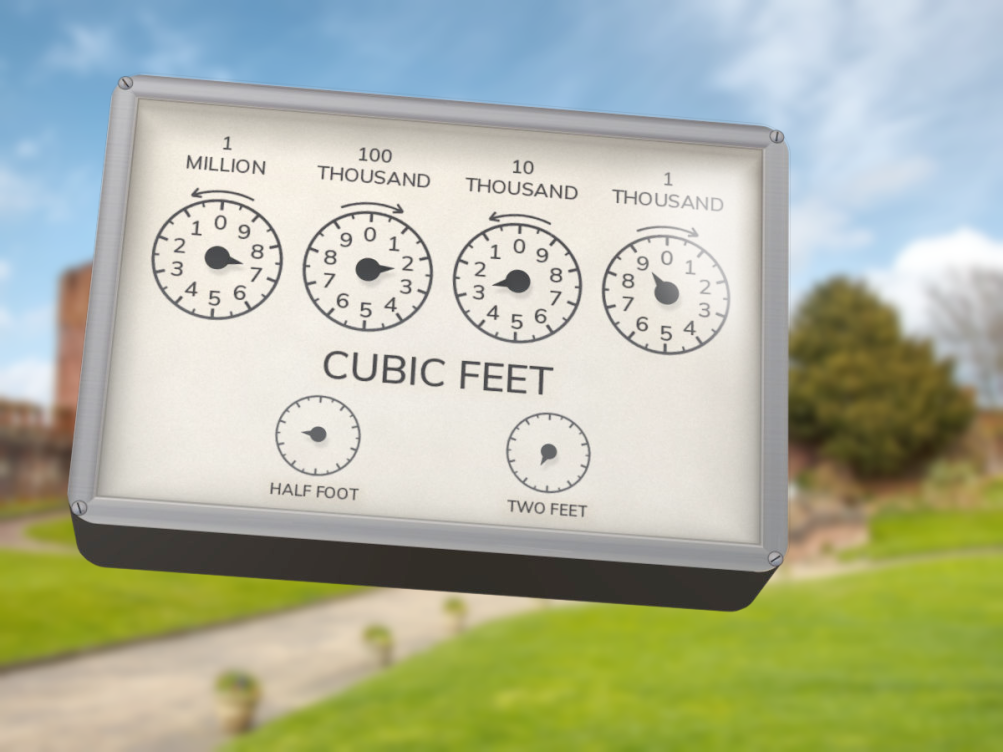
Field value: ft³ 722900
